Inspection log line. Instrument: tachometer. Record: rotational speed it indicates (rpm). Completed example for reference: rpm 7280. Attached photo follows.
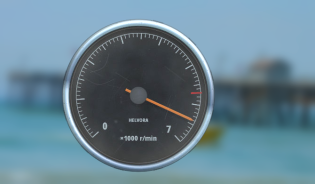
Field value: rpm 6400
